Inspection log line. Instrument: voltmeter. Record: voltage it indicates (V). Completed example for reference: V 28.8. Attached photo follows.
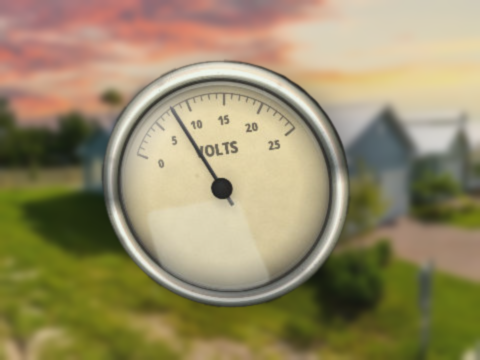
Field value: V 8
